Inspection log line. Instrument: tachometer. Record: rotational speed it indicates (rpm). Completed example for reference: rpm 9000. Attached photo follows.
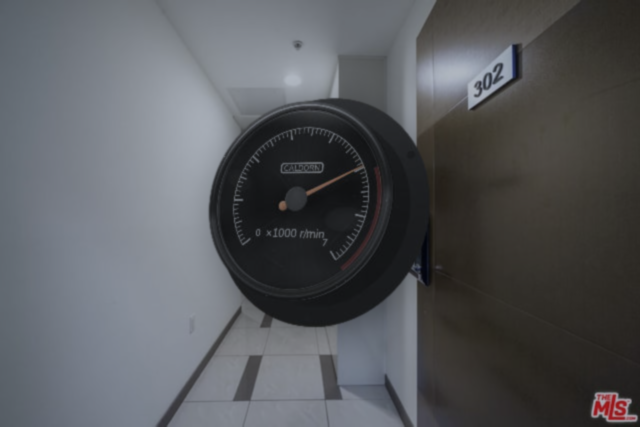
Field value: rpm 5000
